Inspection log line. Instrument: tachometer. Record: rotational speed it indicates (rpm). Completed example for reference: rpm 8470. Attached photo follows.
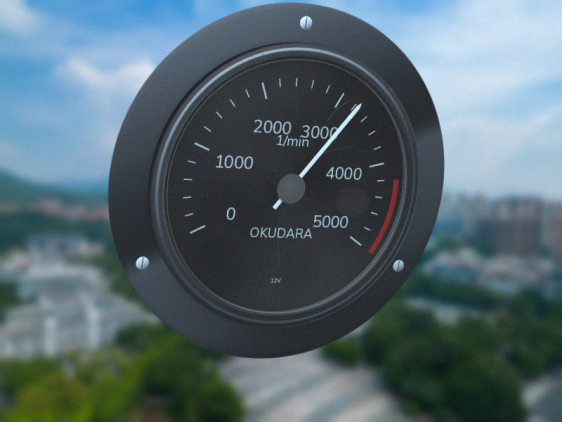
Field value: rpm 3200
